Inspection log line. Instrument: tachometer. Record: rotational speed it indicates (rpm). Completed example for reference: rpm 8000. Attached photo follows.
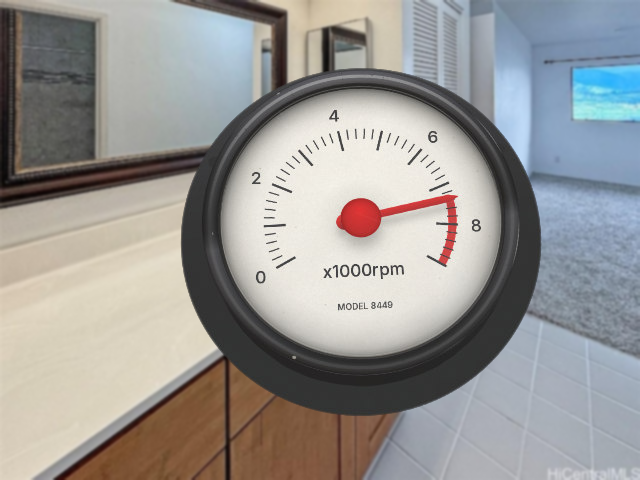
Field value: rpm 7400
